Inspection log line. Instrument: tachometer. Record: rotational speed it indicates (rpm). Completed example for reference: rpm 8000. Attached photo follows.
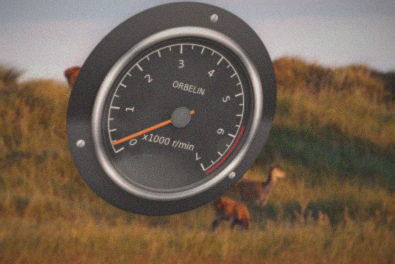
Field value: rpm 250
